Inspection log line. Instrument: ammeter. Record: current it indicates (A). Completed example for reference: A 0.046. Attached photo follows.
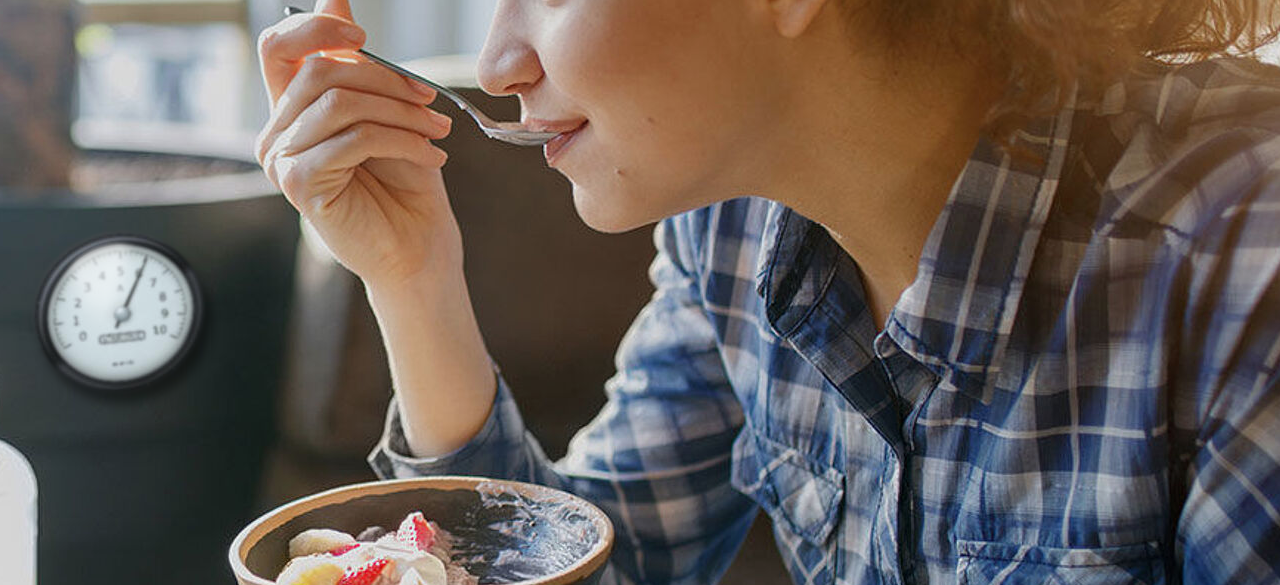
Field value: A 6
